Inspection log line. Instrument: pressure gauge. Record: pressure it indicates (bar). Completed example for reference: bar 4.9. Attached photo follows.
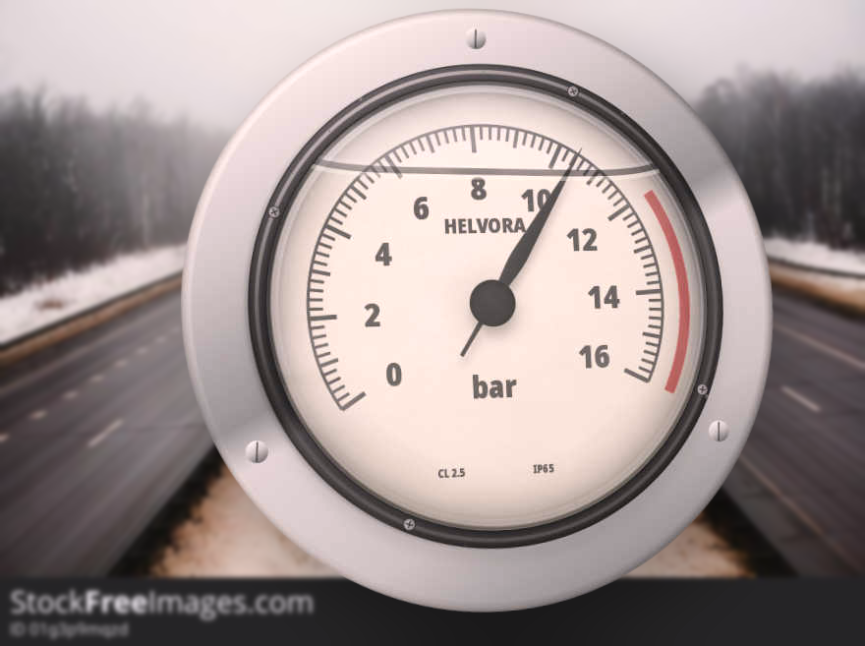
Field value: bar 10.4
